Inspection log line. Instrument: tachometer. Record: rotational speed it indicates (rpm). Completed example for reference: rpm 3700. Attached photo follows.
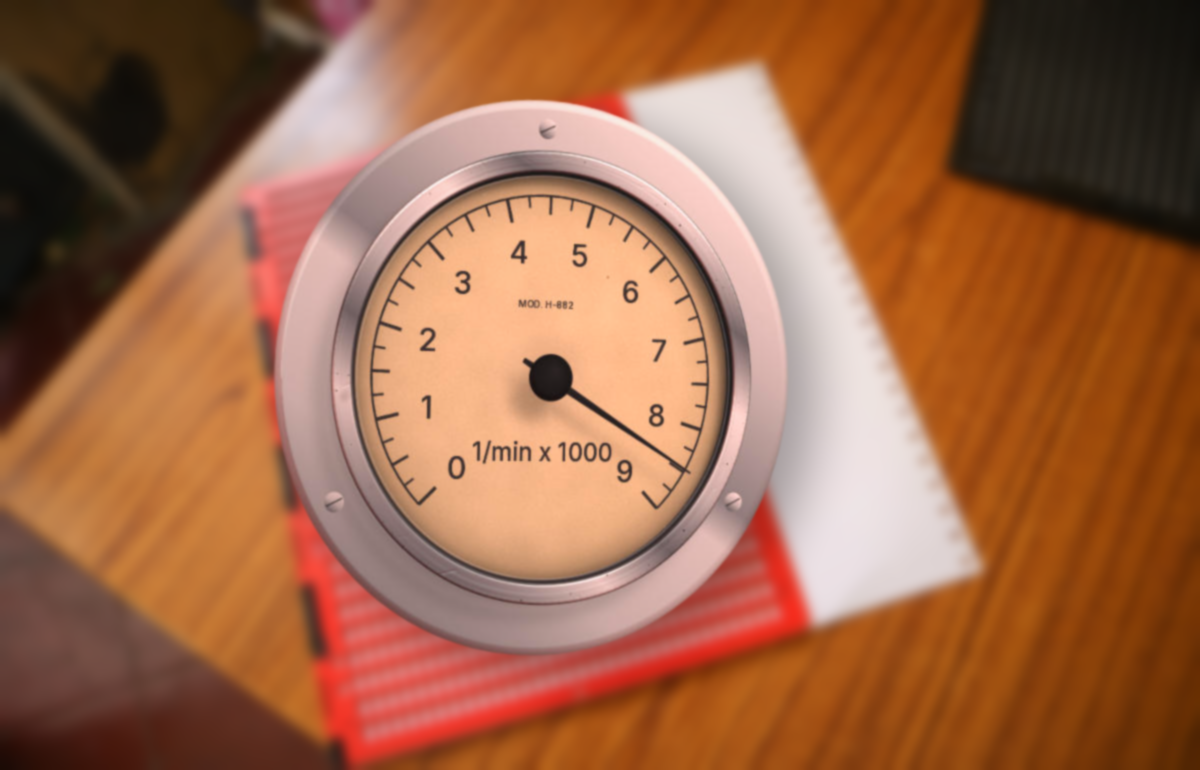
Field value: rpm 8500
